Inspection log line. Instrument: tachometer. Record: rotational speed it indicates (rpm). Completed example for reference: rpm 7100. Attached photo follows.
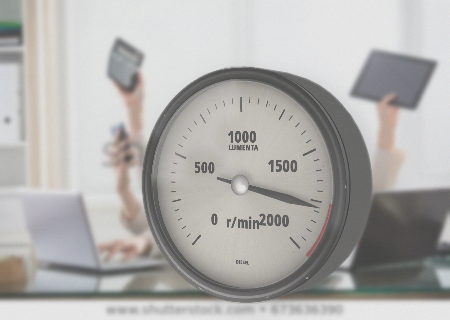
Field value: rpm 1775
